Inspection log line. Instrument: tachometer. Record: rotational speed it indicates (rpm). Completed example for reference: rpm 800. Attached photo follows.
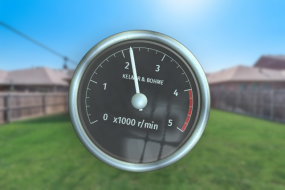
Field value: rpm 2200
